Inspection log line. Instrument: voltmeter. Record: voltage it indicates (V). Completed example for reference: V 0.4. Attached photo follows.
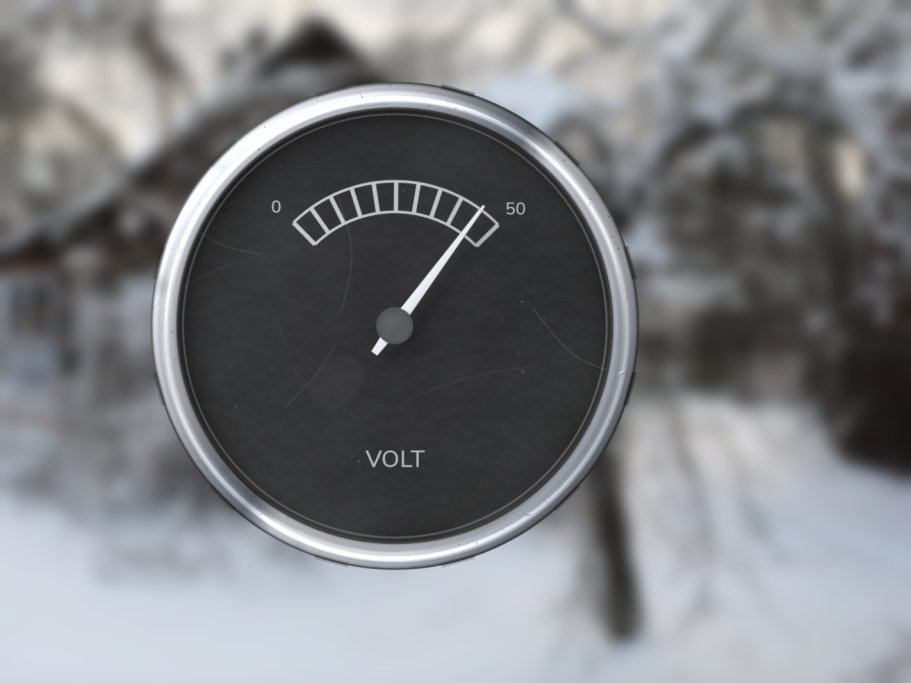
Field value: V 45
